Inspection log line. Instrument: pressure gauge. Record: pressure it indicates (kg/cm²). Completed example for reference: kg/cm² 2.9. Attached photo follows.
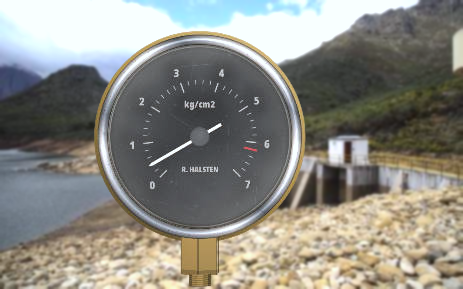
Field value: kg/cm² 0.4
